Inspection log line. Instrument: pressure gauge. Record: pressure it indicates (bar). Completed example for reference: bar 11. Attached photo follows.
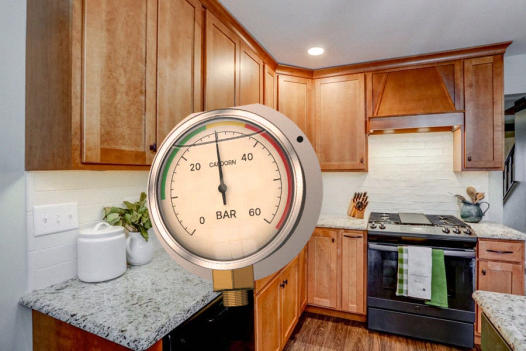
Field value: bar 30
